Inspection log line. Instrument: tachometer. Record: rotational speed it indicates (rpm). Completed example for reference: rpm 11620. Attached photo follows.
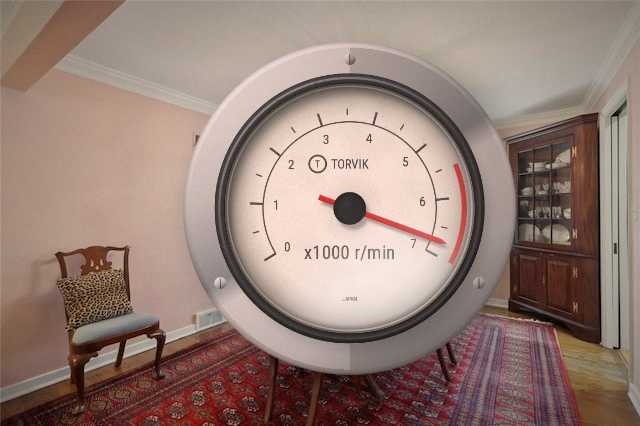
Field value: rpm 6750
